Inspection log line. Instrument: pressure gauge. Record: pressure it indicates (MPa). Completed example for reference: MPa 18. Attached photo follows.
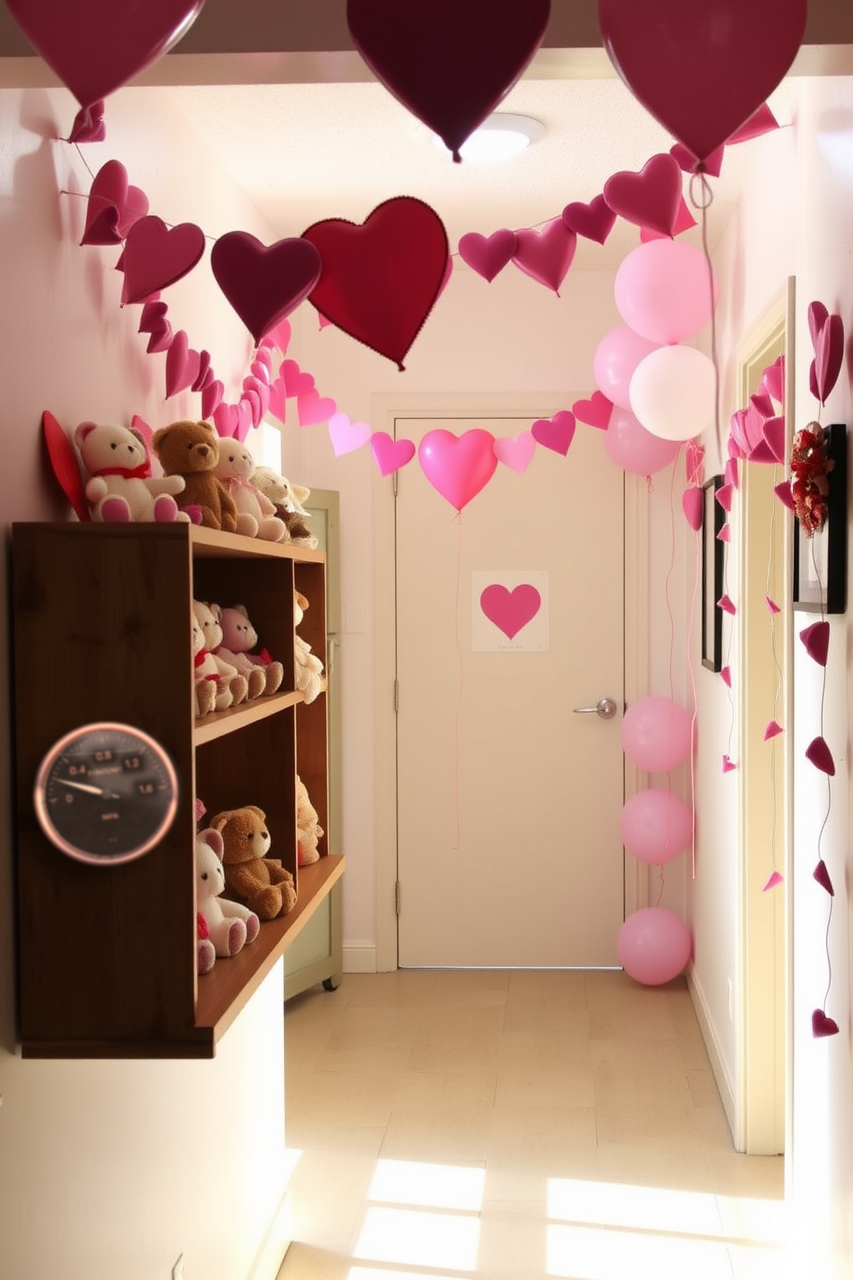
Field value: MPa 0.2
